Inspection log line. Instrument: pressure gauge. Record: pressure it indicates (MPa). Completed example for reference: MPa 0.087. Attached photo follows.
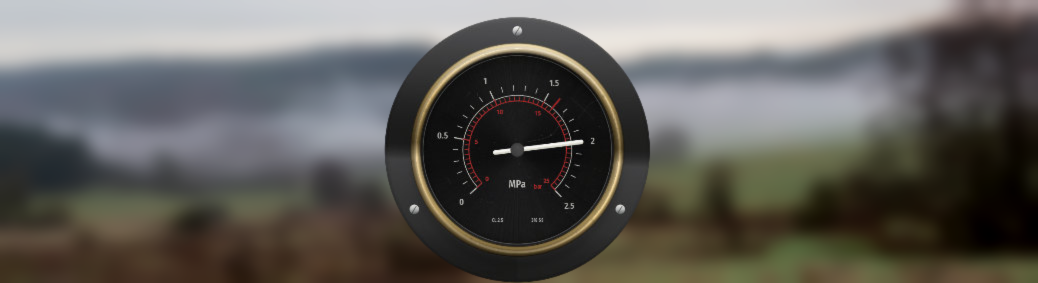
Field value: MPa 2
